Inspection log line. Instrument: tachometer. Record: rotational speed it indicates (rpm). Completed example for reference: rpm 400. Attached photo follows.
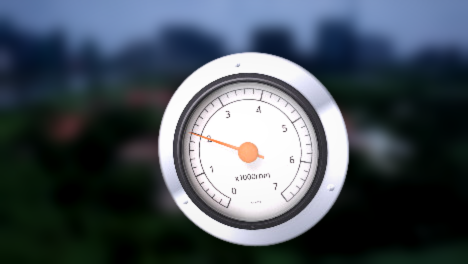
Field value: rpm 2000
